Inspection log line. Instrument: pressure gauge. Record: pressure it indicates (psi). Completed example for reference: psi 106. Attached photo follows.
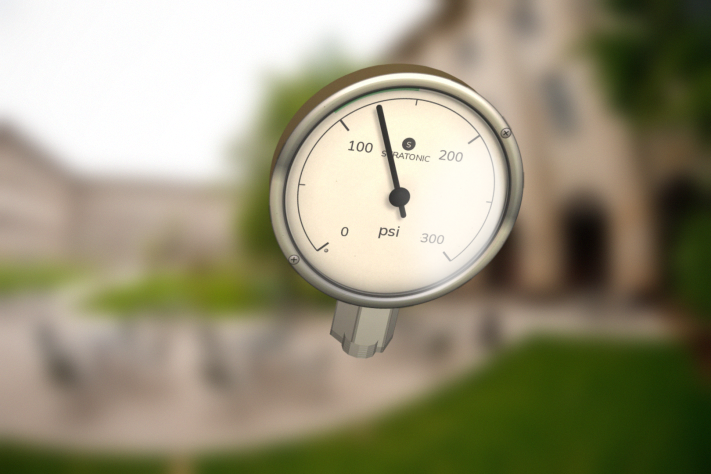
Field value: psi 125
